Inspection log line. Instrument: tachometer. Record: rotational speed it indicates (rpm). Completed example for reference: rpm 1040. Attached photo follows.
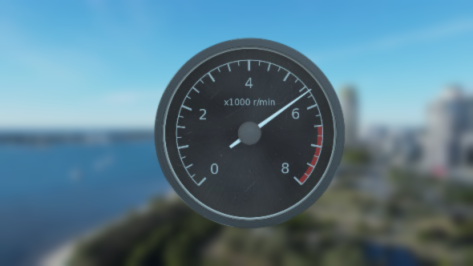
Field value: rpm 5625
